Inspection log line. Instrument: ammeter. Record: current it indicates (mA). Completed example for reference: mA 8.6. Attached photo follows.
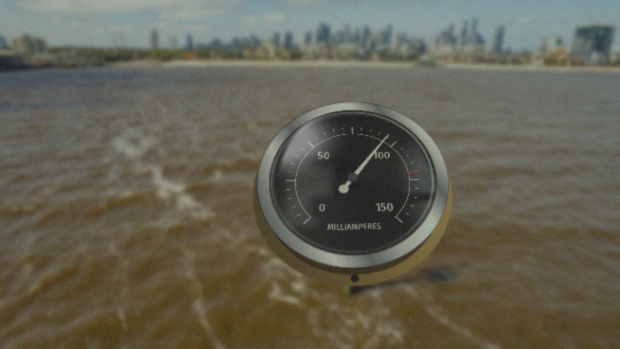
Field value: mA 95
